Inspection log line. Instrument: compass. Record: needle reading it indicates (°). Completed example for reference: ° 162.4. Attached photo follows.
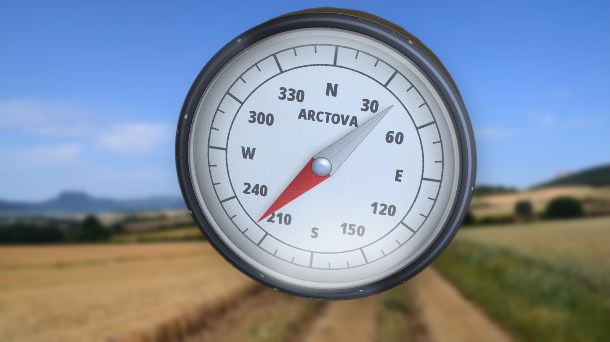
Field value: ° 220
